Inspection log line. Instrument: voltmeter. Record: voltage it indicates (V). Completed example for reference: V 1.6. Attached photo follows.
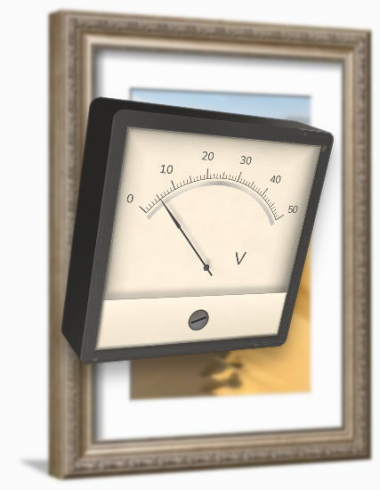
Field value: V 5
